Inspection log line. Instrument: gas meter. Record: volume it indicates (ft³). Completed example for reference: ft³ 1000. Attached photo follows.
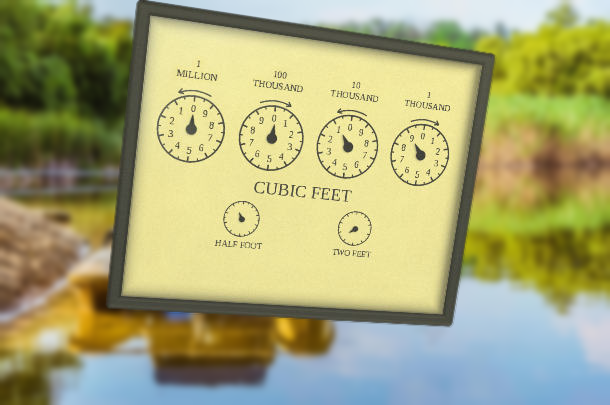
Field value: ft³ 900
